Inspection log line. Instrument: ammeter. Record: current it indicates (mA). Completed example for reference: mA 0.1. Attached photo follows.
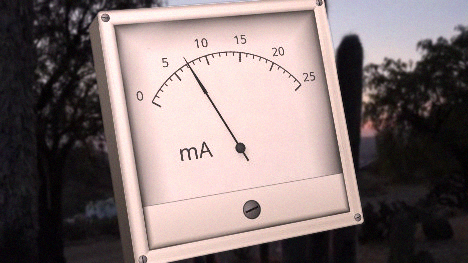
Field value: mA 7
